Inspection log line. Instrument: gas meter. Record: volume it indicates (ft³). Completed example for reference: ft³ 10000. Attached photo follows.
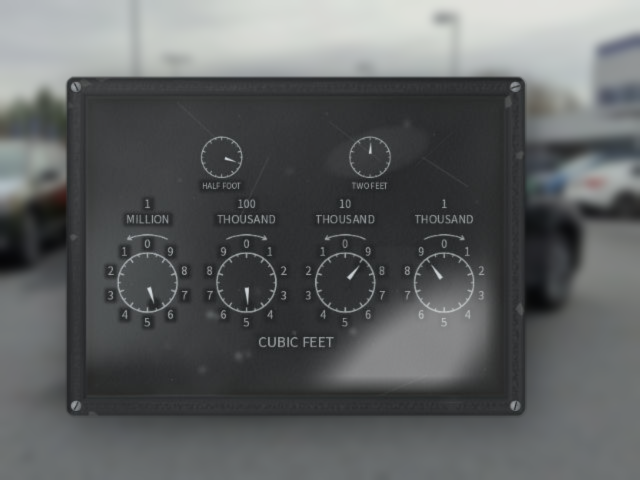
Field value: ft³ 548900
